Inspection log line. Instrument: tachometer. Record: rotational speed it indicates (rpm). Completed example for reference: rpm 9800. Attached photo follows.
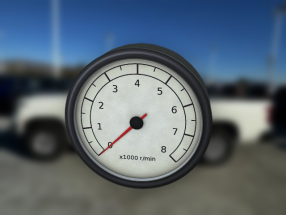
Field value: rpm 0
